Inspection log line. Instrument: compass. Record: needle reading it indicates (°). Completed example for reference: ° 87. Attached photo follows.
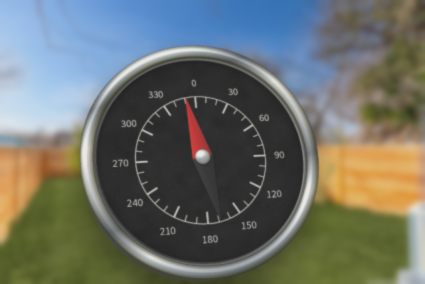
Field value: ° 350
